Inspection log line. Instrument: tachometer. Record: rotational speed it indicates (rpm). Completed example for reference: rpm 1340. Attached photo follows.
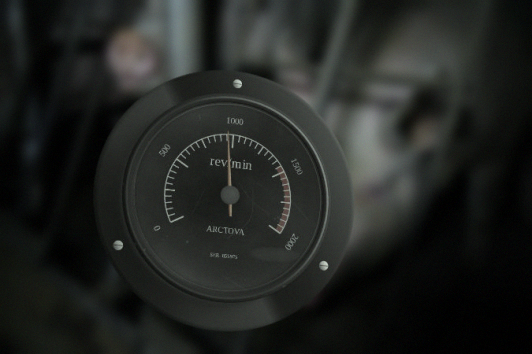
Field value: rpm 950
